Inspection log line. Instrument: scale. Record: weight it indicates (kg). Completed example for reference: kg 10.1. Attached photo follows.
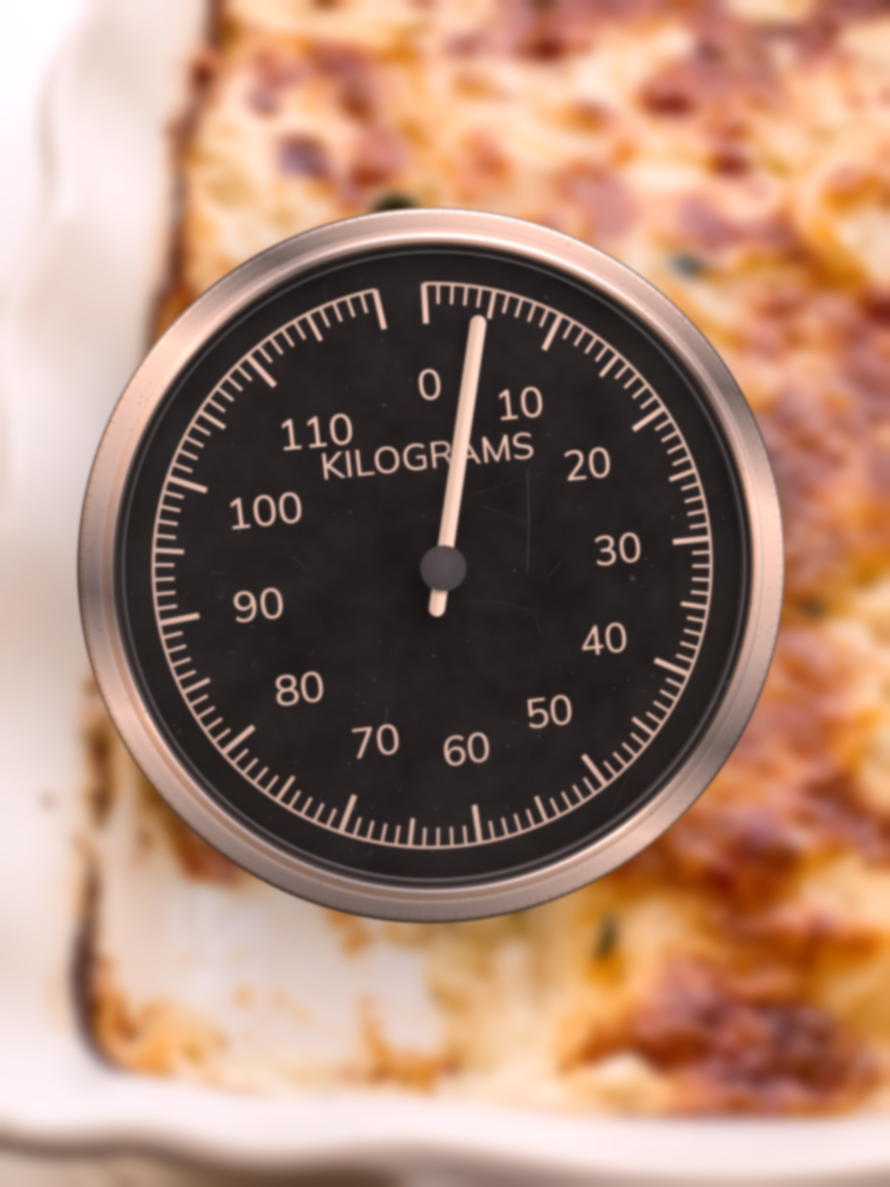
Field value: kg 4
